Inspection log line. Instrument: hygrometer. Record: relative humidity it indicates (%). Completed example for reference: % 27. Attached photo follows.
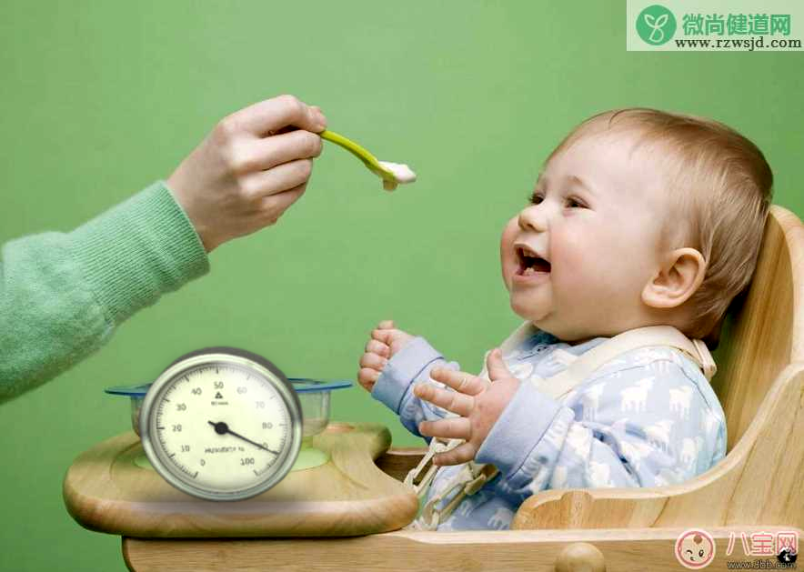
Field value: % 90
